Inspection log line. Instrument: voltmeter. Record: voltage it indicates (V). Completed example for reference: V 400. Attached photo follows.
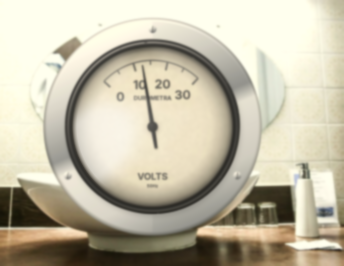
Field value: V 12.5
